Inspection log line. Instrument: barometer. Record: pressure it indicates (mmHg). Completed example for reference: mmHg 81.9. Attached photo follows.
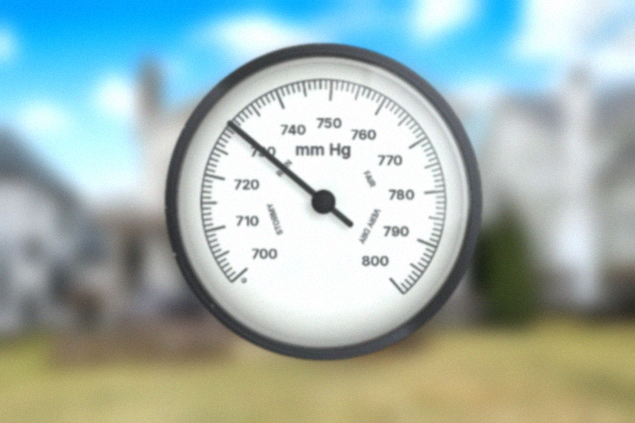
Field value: mmHg 730
